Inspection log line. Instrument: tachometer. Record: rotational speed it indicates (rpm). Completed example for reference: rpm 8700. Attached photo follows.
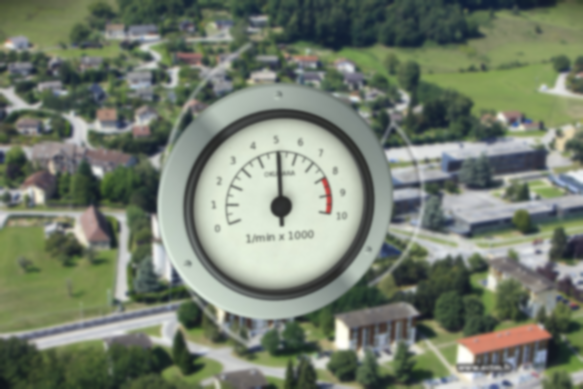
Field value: rpm 5000
